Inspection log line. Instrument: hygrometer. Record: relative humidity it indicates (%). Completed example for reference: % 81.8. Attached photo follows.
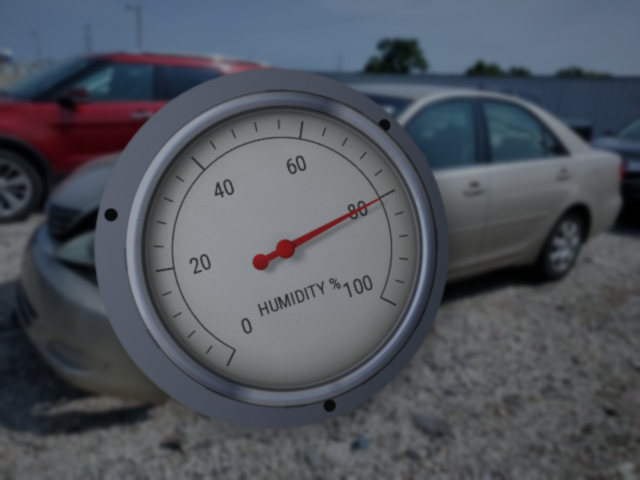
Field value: % 80
